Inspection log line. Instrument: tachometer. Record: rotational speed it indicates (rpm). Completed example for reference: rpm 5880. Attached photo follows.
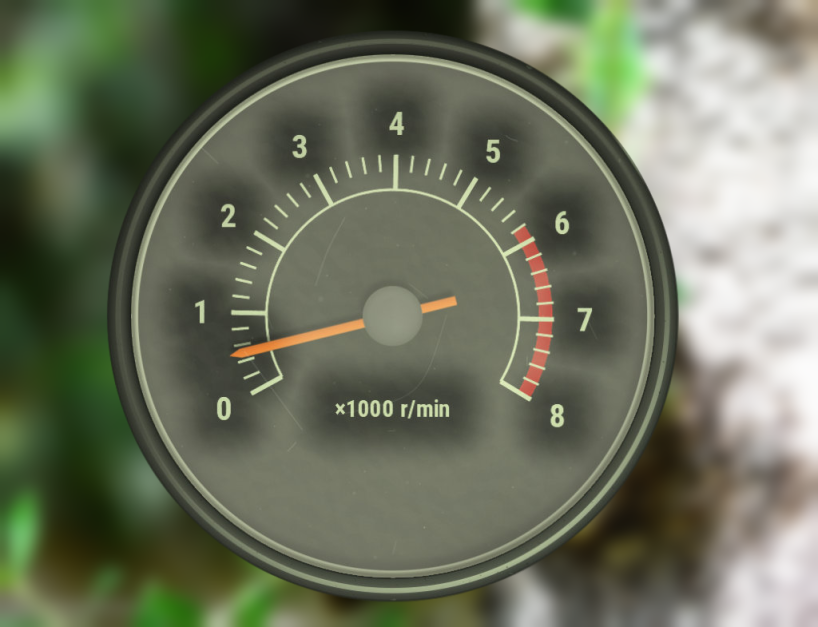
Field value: rpm 500
